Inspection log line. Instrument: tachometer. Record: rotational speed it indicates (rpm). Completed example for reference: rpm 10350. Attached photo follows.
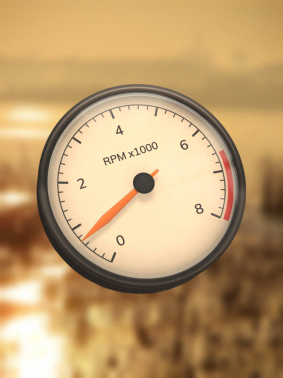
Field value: rpm 700
